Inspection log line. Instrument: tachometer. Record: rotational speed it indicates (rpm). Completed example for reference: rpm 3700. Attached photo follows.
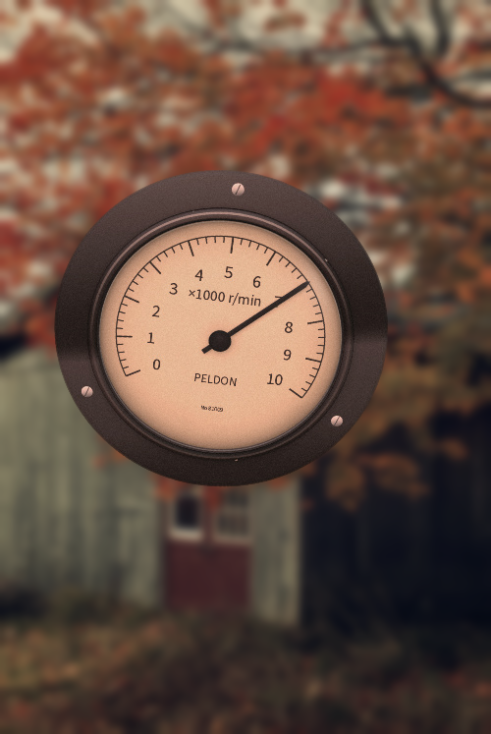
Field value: rpm 7000
